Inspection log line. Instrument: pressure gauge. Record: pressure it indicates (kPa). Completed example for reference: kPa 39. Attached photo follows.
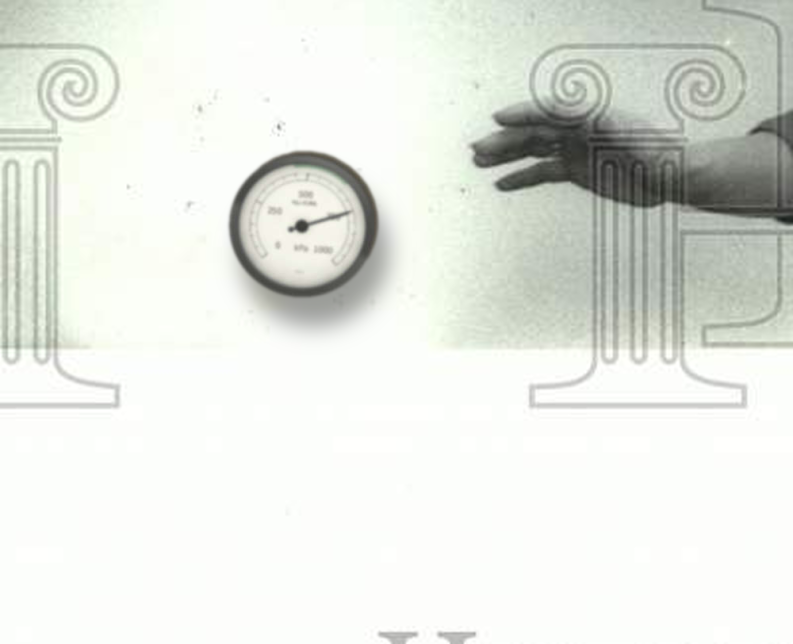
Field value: kPa 750
